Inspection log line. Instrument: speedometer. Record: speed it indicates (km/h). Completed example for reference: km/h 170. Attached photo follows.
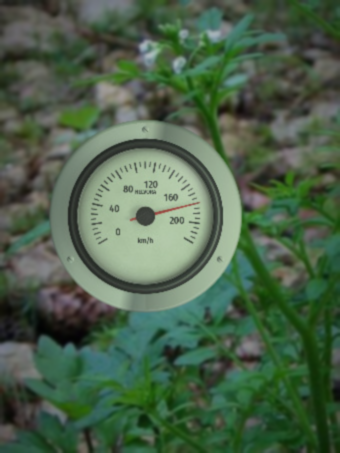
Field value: km/h 180
